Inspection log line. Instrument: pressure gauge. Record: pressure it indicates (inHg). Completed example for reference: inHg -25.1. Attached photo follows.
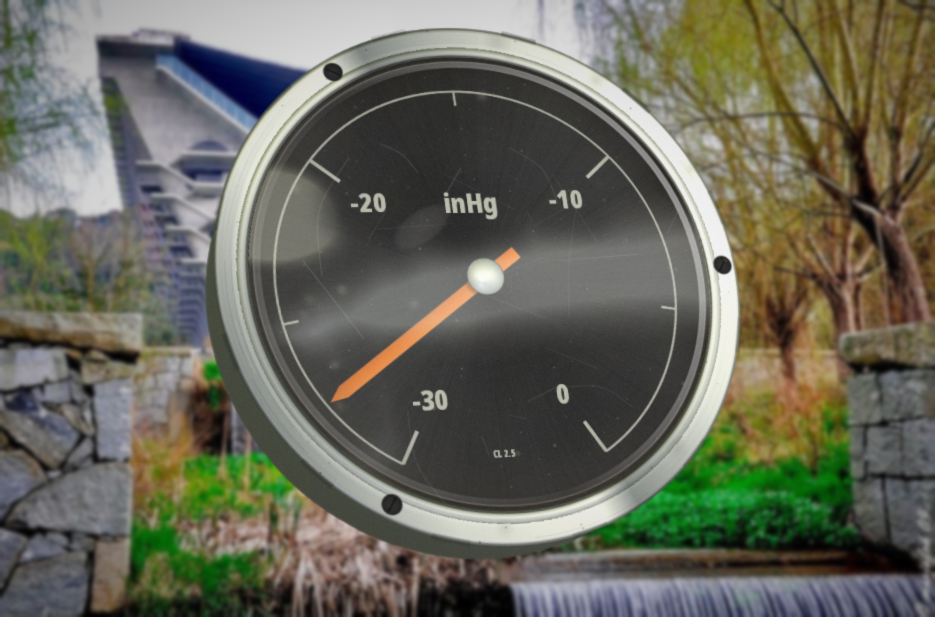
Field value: inHg -27.5
